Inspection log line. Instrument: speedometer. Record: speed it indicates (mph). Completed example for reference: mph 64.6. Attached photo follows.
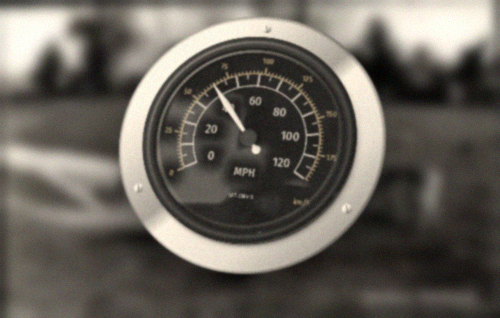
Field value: mph 40
